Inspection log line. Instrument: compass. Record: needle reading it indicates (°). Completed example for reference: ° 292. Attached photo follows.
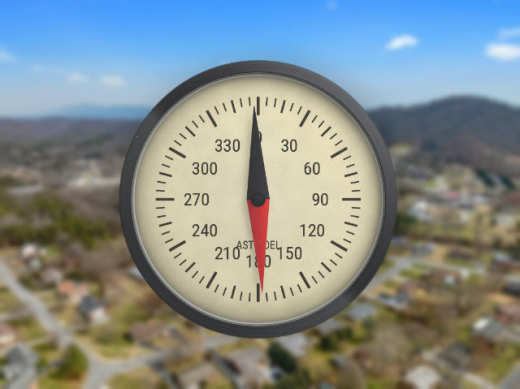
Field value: ° 177.5
